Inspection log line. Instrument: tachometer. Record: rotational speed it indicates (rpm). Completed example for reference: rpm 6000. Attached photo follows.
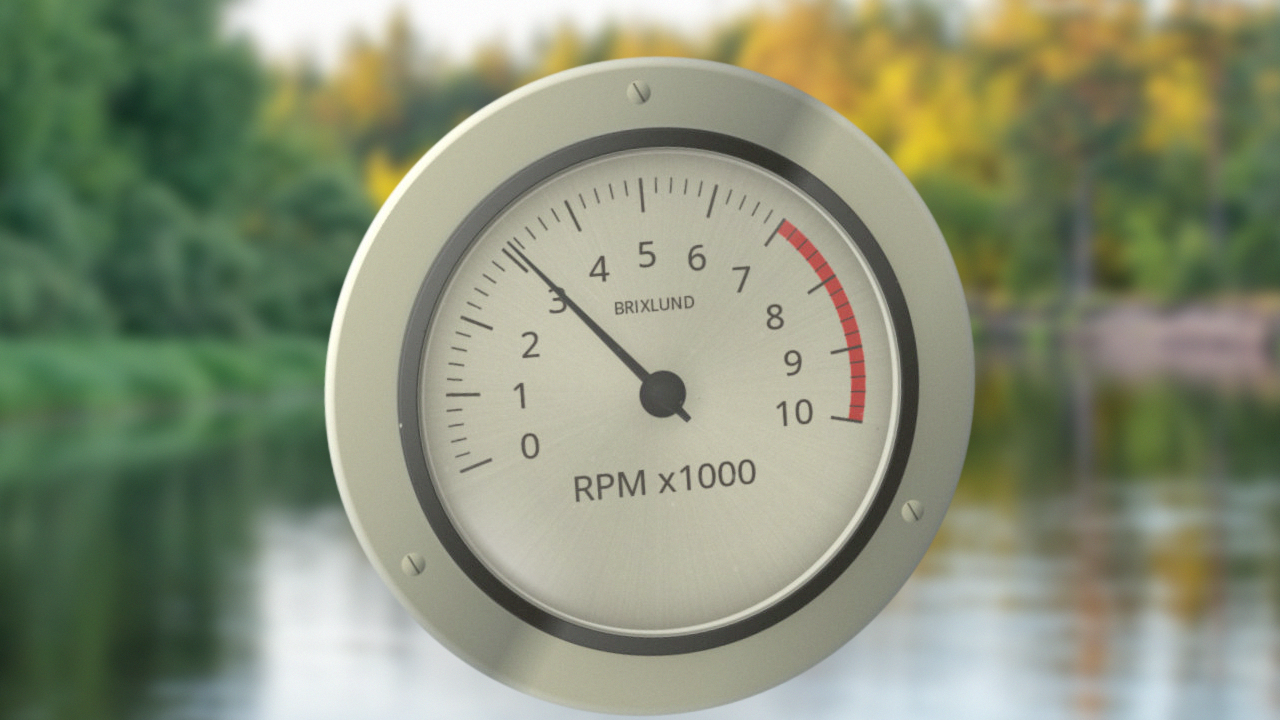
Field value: rpm 3100
